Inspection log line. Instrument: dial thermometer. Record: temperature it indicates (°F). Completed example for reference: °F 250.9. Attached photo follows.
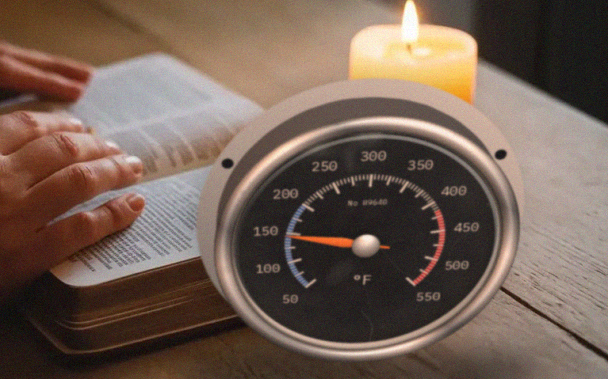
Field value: °F 150
